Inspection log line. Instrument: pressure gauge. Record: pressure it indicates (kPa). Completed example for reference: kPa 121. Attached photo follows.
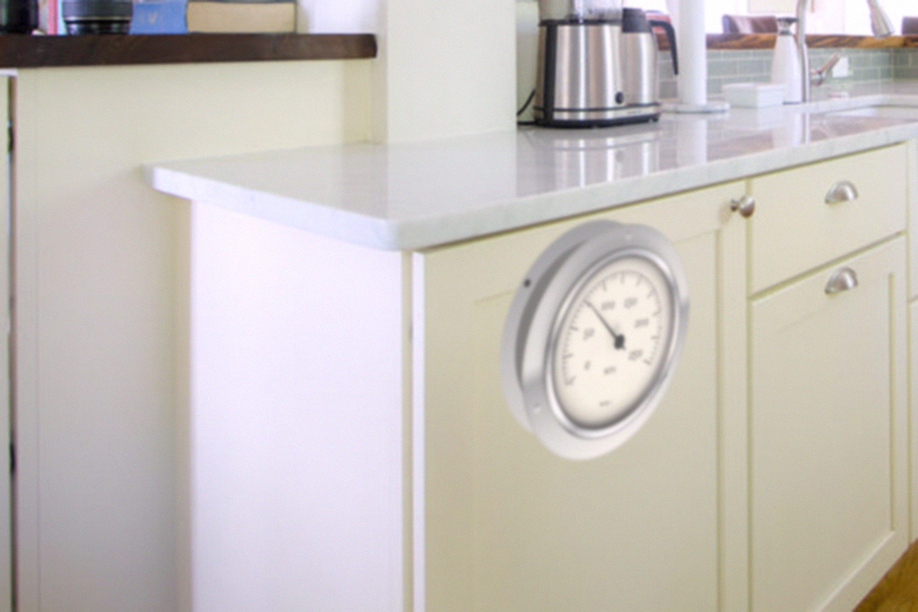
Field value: kPa 75
